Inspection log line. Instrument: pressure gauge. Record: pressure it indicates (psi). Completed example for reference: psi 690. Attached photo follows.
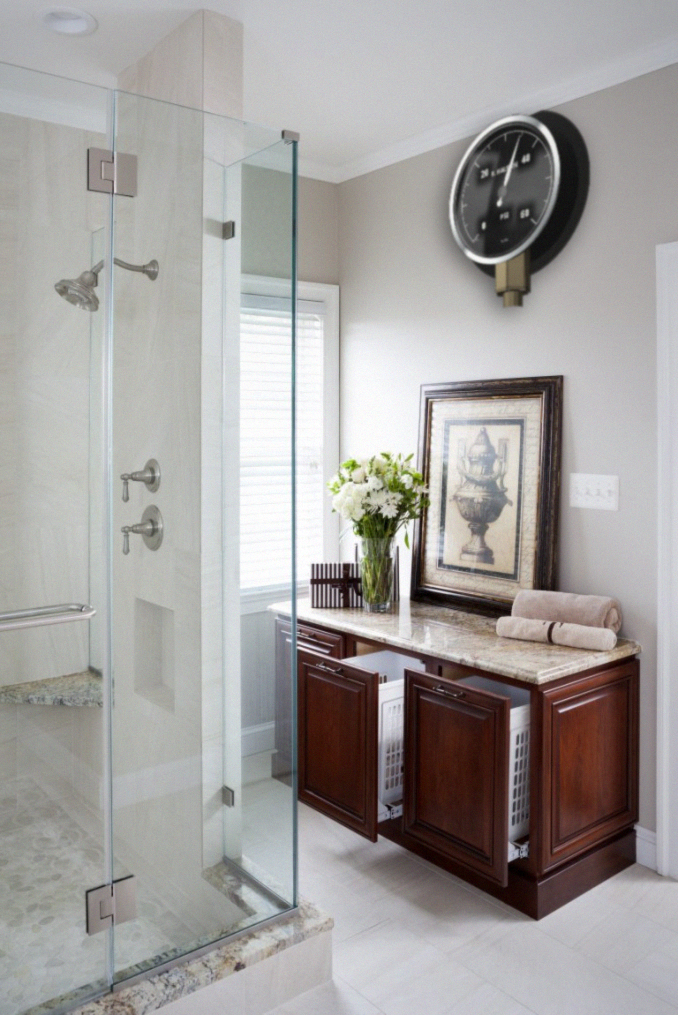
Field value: psi 35
